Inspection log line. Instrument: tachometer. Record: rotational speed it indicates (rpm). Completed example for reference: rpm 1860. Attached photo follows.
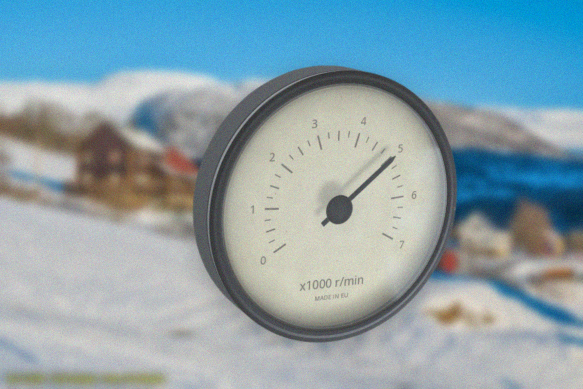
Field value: rpm 5000
